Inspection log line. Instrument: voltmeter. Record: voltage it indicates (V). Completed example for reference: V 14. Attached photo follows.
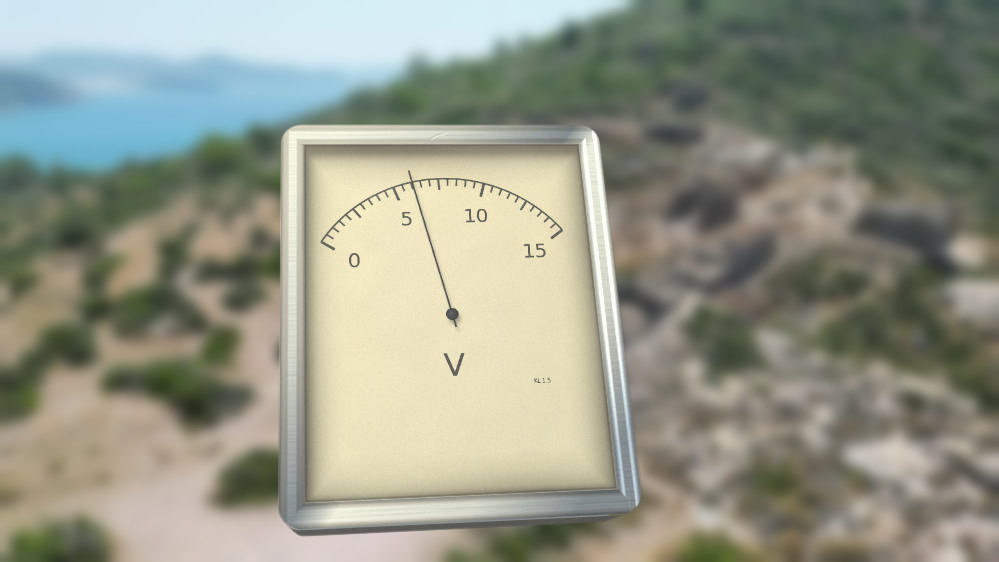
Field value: V 6
